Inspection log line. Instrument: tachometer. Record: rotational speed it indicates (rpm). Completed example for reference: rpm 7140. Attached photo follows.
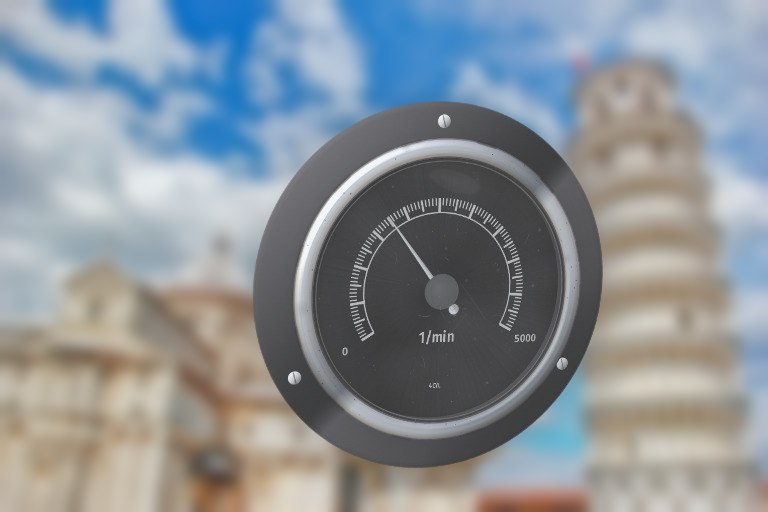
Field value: rpm 1750
